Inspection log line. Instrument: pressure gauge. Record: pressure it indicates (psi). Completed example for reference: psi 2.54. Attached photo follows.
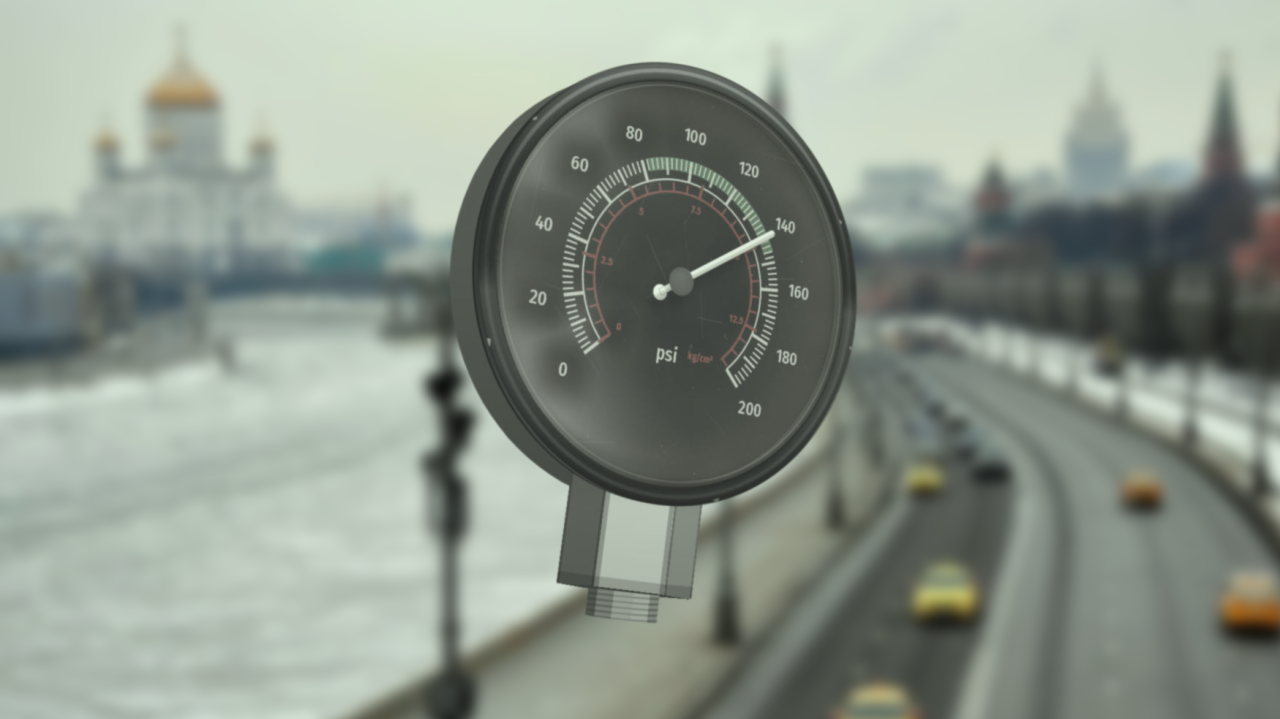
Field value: psi 140
